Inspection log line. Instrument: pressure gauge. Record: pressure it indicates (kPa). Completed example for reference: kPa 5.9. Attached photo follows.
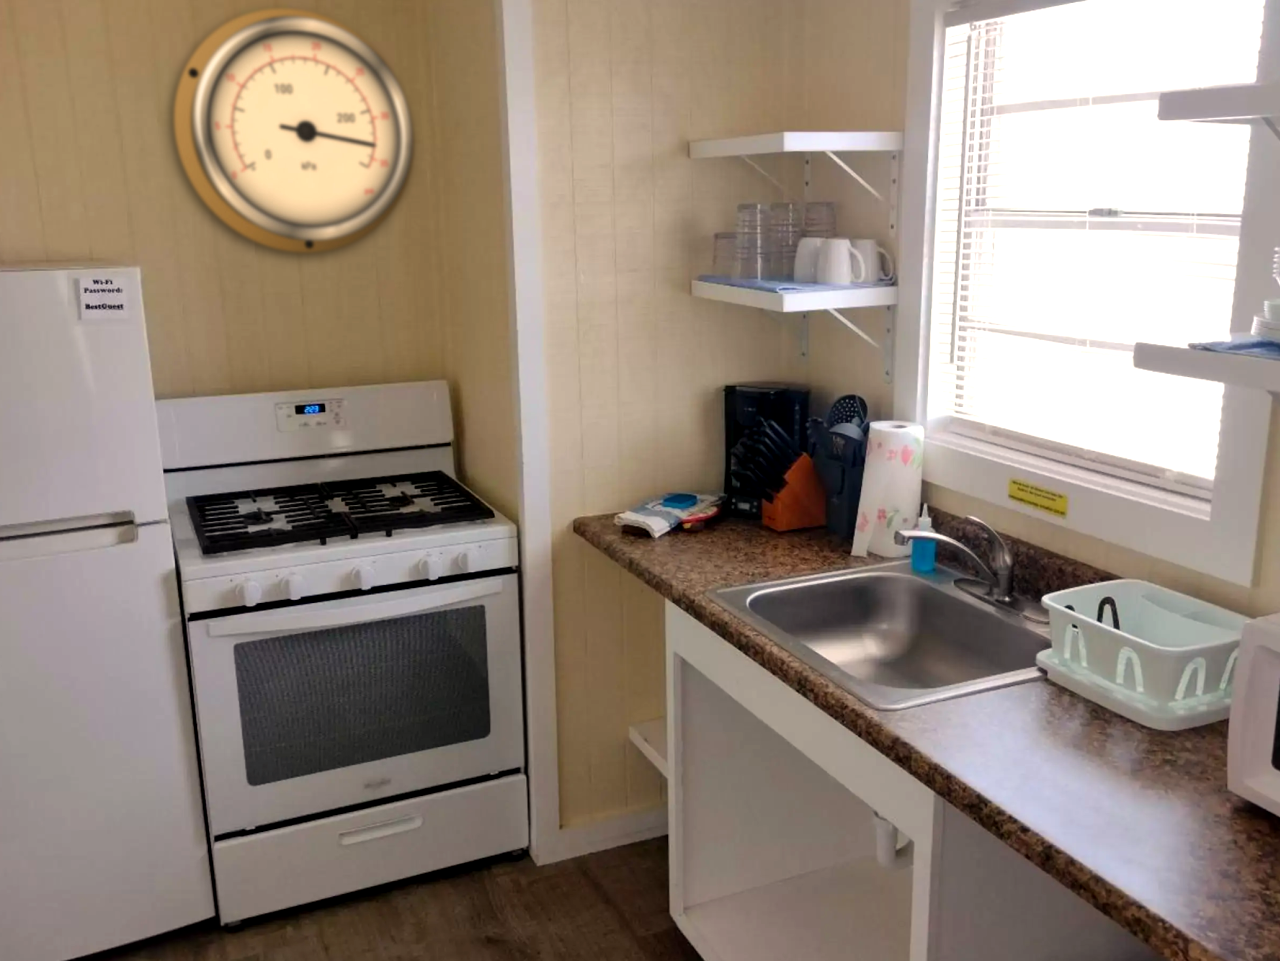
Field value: kPa 230
